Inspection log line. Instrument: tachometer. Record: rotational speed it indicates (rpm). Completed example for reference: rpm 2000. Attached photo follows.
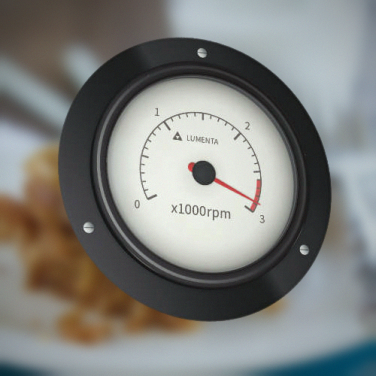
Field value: rpm 2900
